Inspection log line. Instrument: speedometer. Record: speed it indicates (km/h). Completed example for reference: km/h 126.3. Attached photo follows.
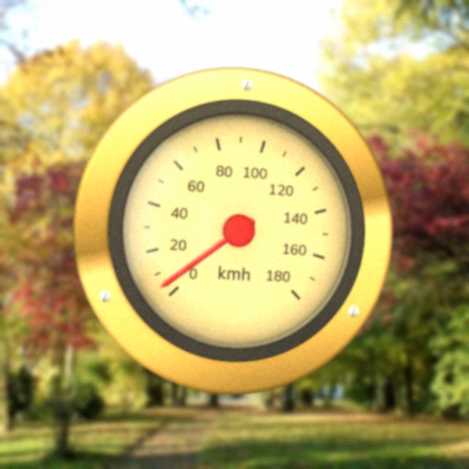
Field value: km/h 5
